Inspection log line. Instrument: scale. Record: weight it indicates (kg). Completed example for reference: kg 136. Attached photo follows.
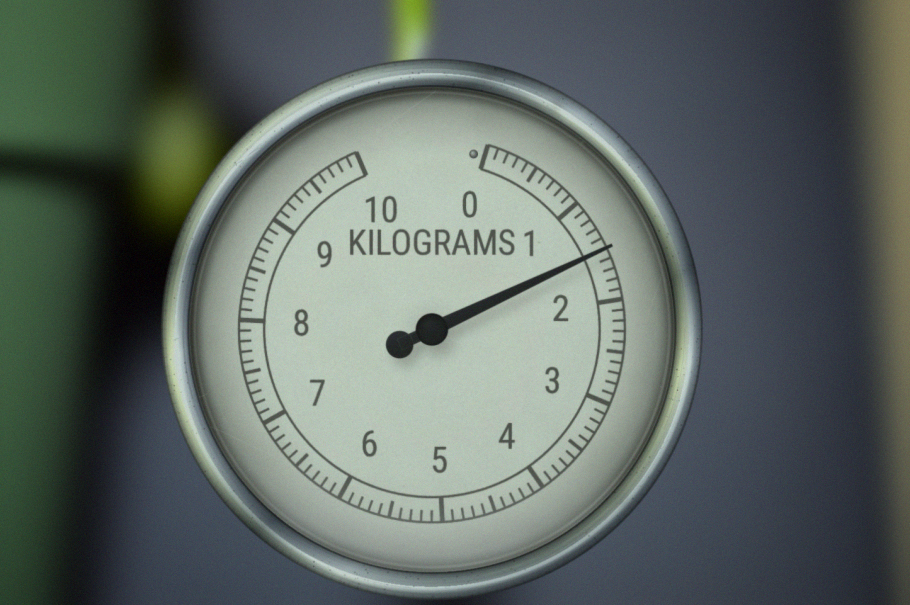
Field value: kg 1.5
